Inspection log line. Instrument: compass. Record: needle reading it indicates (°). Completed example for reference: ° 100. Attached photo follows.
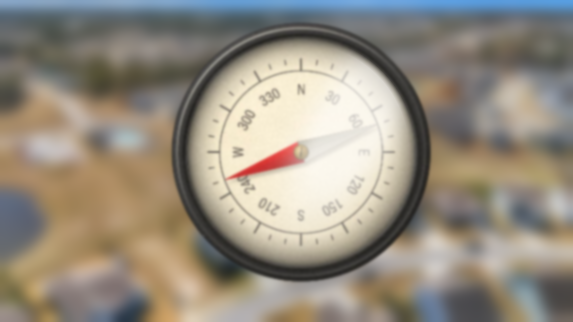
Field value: ° 250
